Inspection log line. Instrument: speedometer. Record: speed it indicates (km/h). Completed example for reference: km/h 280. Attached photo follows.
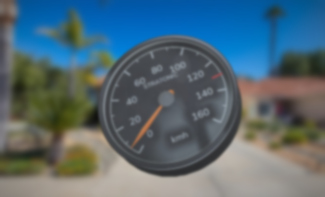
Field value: km/h 5
